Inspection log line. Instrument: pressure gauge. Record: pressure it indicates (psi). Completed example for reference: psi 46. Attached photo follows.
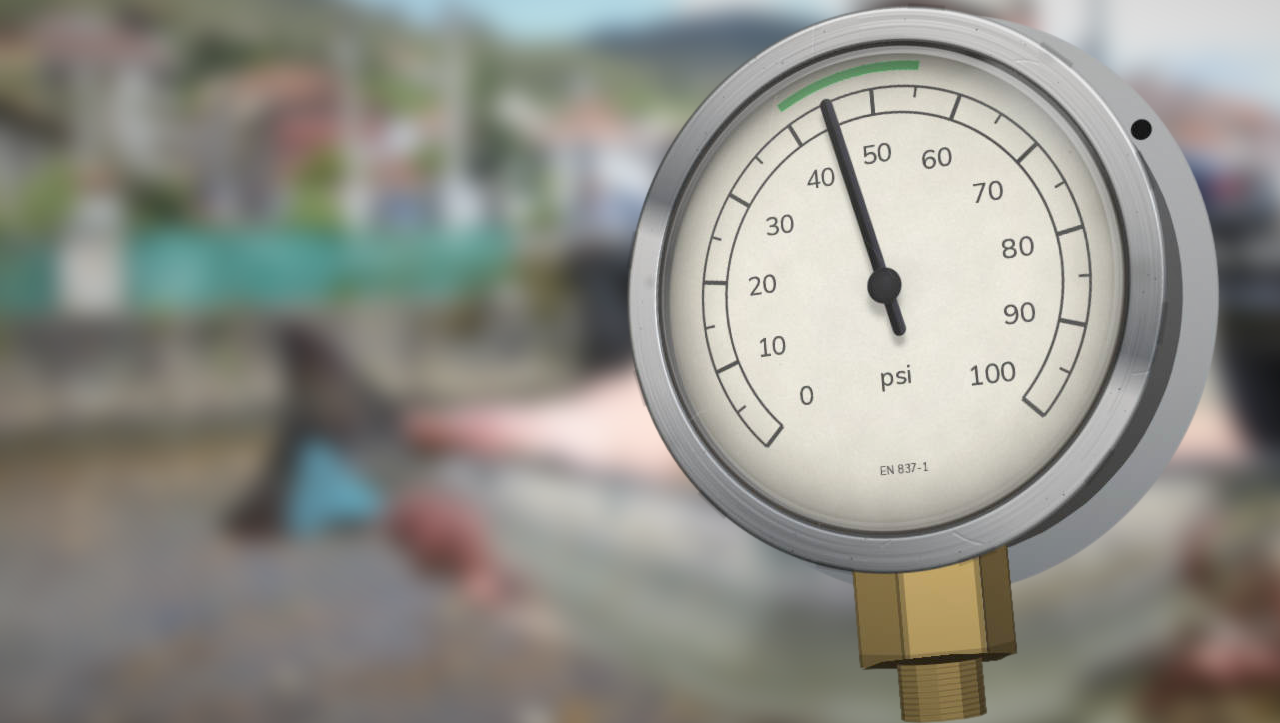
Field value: psi 45
